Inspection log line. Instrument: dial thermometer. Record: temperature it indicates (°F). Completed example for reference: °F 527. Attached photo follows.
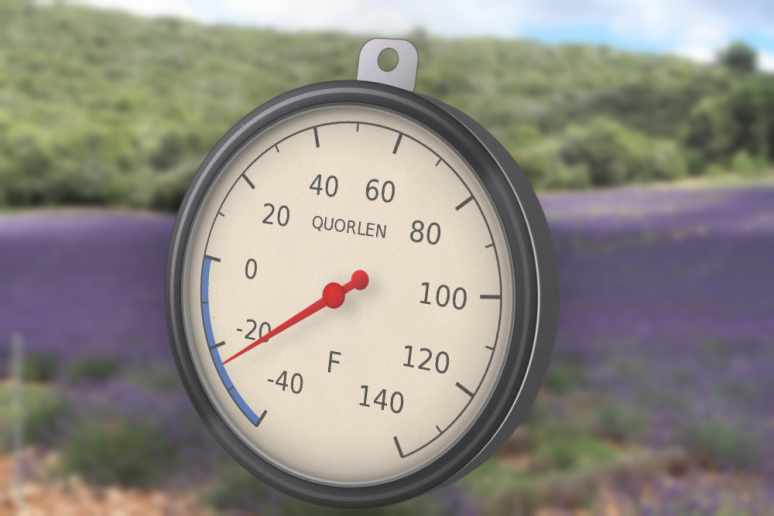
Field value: °F -25
